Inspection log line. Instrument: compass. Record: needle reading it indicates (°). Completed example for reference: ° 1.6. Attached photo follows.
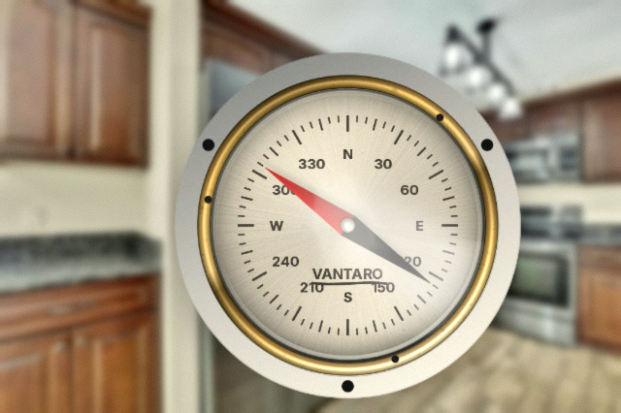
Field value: ° 305
